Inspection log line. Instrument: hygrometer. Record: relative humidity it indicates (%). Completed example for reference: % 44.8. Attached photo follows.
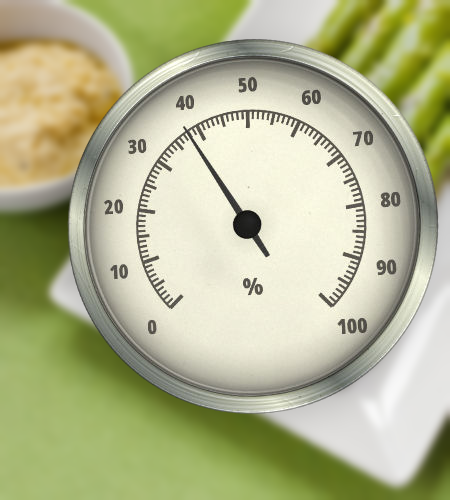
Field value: % 38
